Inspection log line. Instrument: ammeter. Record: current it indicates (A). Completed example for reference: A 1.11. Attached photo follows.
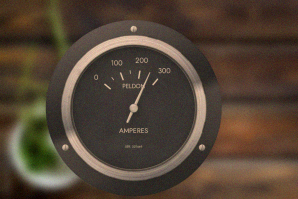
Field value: A 250
